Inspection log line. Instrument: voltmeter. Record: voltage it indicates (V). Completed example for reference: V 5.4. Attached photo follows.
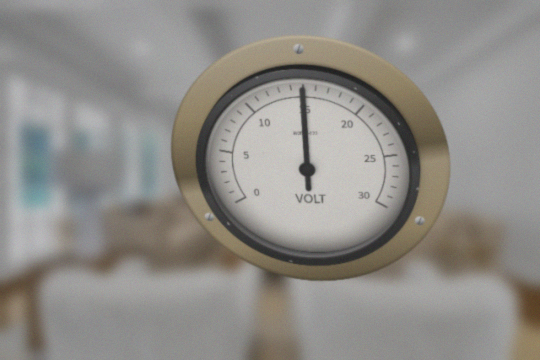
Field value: V 15
